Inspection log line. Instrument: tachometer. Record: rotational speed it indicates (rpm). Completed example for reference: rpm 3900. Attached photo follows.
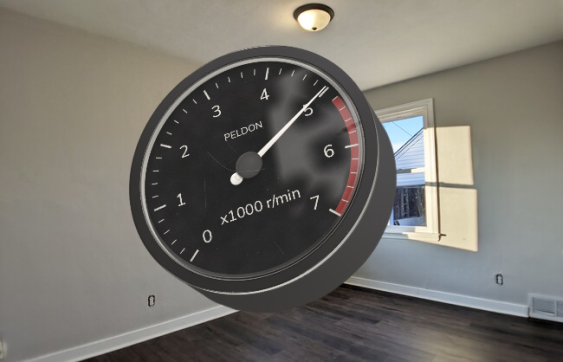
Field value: rpm 5000
